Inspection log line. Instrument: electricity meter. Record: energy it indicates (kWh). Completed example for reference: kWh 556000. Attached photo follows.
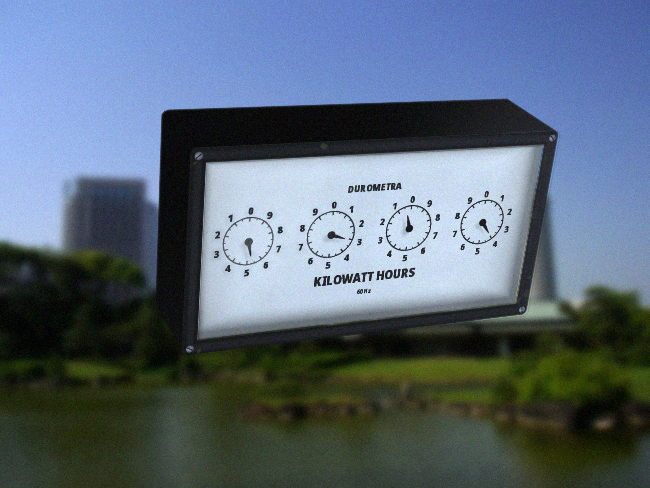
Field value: kWh 5304
